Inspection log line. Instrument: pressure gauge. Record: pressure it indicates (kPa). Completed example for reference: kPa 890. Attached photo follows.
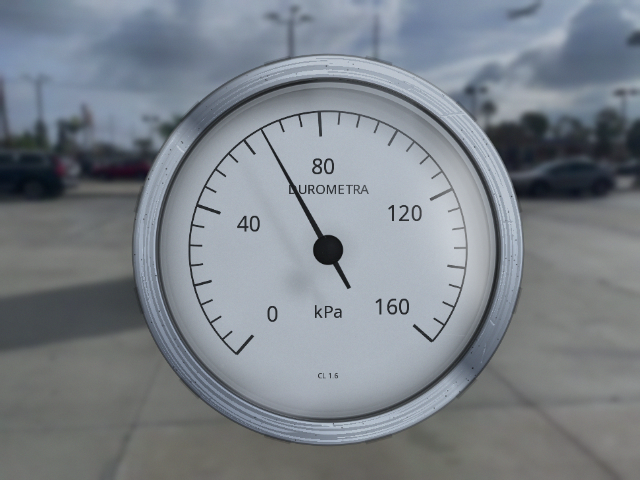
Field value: kPa 65
